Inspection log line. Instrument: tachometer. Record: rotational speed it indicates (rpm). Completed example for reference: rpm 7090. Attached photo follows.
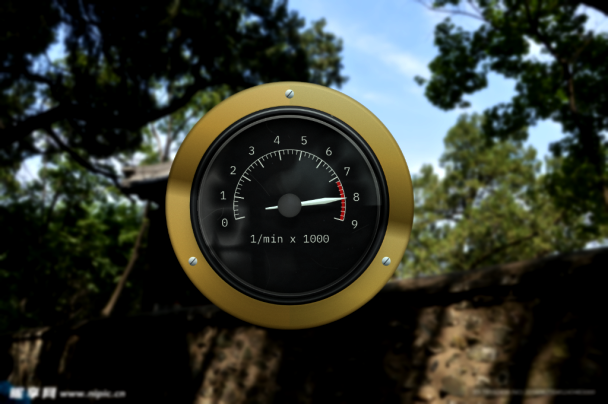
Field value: rpm 8000
